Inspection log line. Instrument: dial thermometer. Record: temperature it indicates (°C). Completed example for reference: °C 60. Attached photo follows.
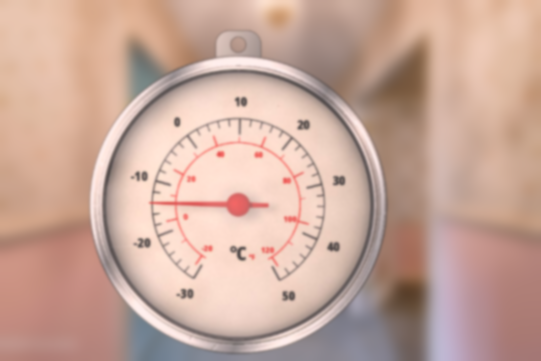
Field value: °C -14
